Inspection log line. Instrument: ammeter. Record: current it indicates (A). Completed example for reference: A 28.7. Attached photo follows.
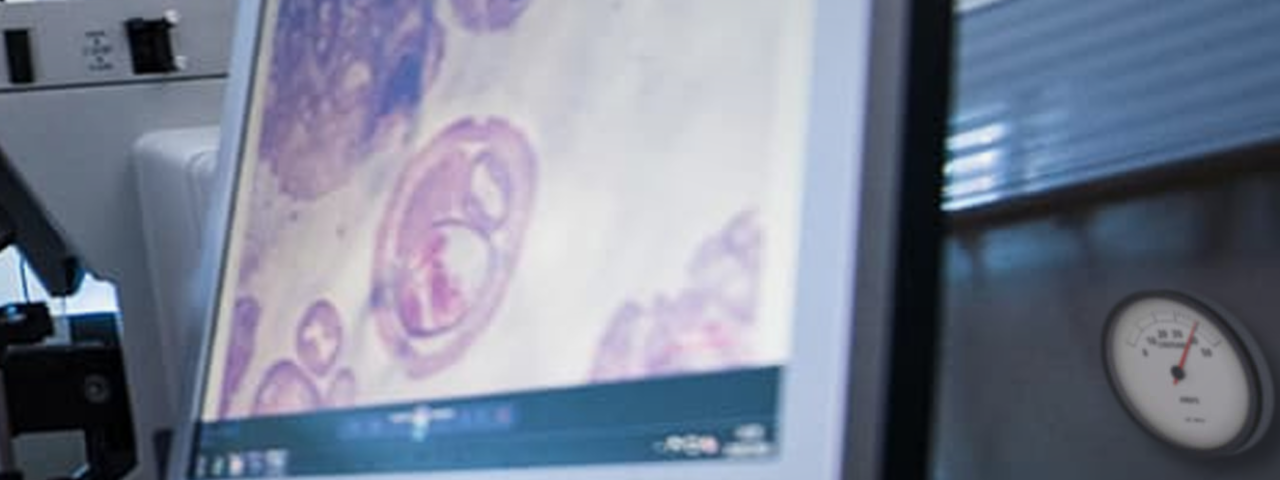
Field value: A 40
